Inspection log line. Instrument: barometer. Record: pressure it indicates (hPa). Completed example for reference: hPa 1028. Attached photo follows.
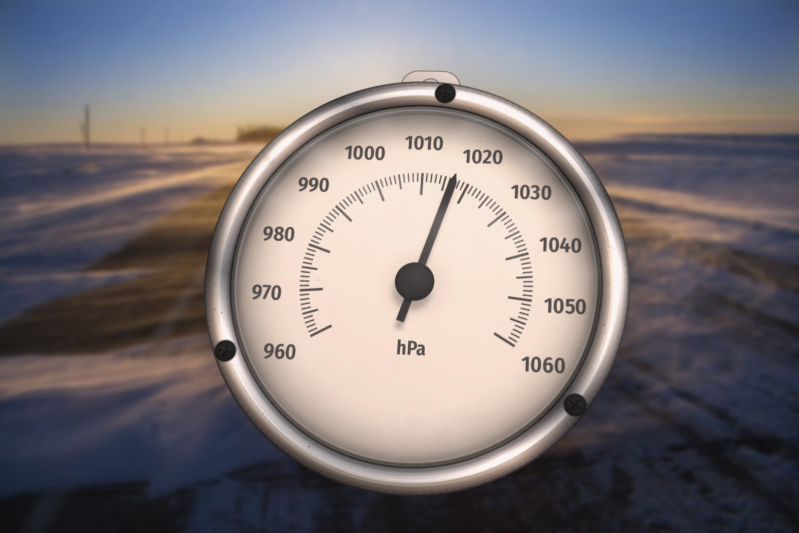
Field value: hPa 1017
